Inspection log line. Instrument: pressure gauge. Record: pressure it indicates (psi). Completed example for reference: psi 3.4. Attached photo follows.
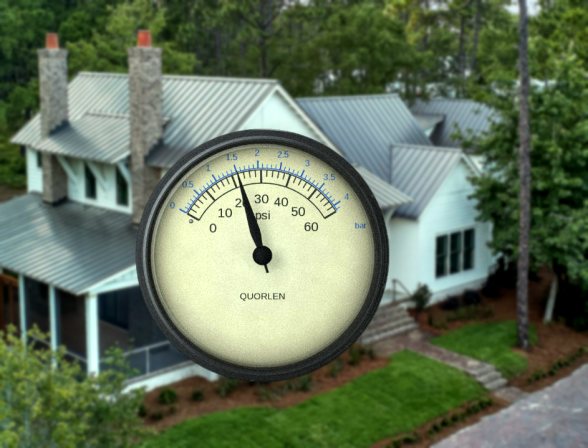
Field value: psi 22
